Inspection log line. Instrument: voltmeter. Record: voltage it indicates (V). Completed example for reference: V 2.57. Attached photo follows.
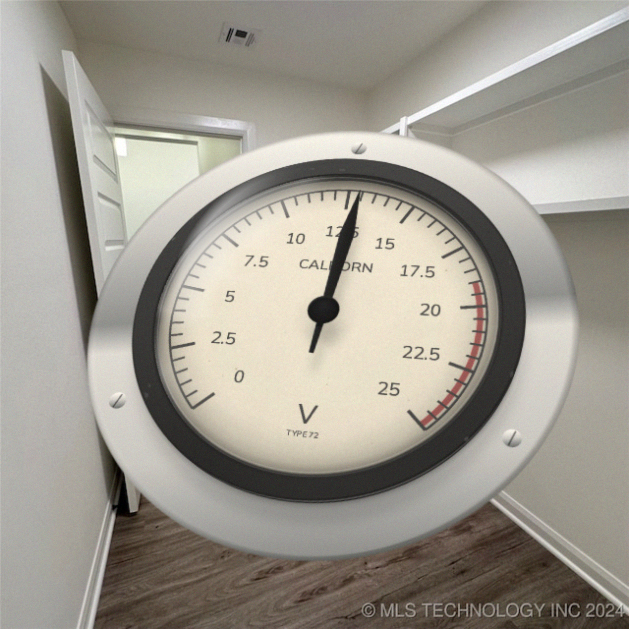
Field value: V 13
